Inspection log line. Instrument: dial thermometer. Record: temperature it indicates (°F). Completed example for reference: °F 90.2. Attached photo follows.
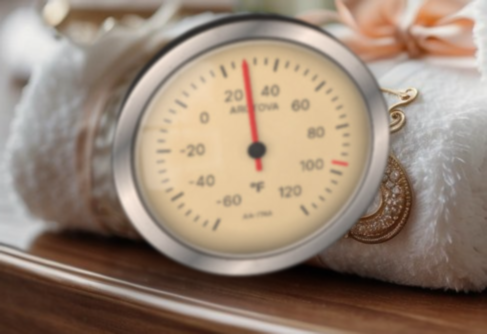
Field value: °F 28
